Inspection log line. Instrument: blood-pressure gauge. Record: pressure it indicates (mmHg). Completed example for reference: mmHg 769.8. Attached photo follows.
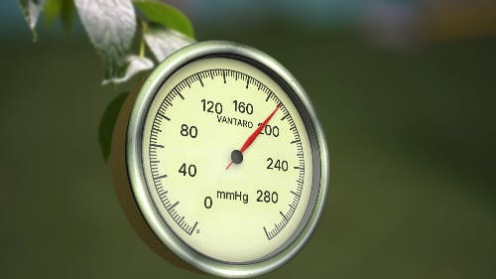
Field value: mmHg 190
